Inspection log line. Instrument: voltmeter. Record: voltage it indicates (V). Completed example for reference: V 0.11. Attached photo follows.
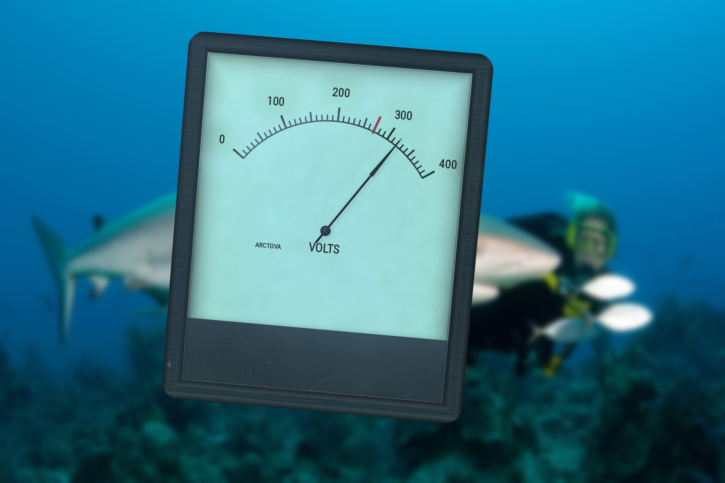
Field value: V 320
